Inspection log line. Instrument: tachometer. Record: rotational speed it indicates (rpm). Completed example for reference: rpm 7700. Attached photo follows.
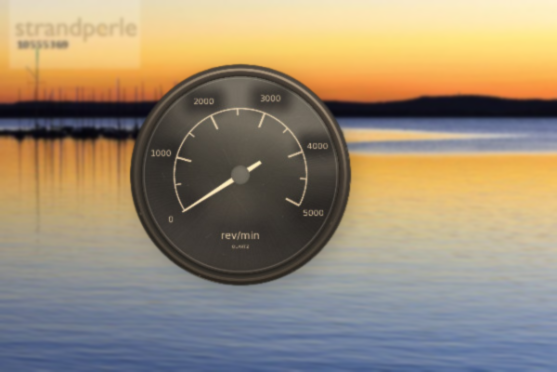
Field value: rpm 0
